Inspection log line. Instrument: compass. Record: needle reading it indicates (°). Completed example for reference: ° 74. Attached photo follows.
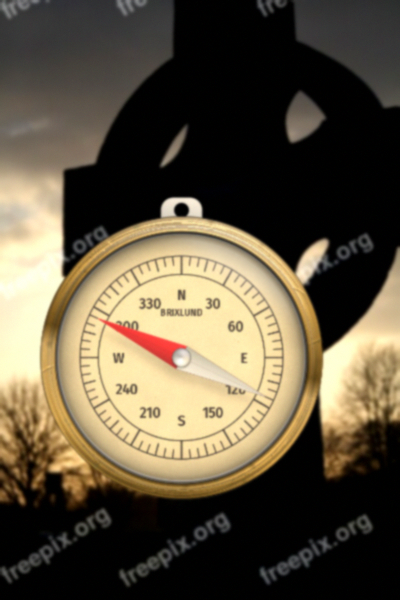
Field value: ° 295
